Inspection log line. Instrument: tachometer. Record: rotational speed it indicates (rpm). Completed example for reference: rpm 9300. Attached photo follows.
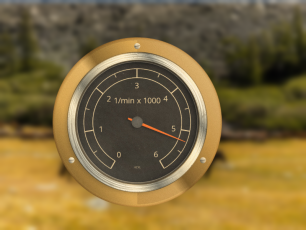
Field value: rpm 5250
